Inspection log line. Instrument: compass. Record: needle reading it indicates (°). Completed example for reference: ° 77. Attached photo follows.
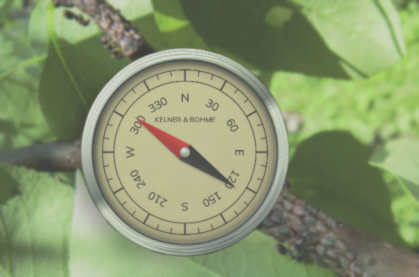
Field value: ° 305
